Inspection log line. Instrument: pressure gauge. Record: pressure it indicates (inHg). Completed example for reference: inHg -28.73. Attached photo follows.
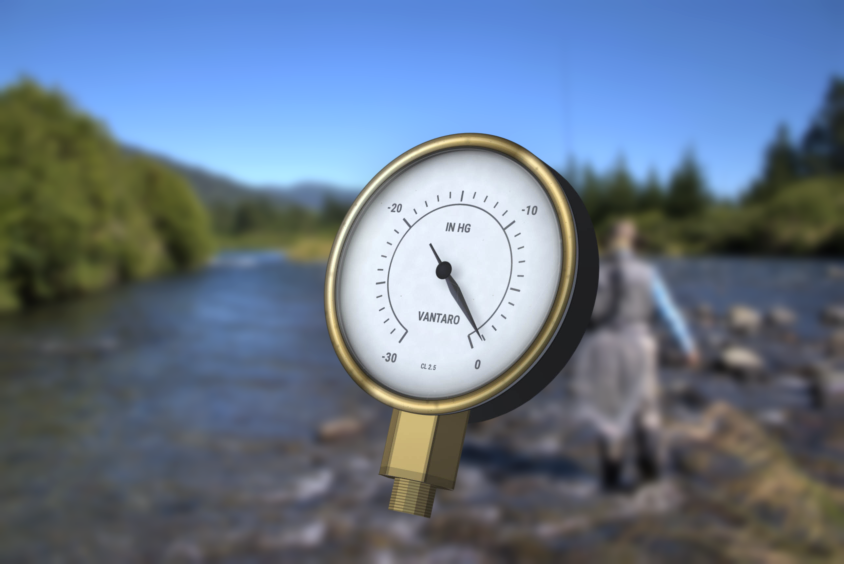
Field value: inHg -1
